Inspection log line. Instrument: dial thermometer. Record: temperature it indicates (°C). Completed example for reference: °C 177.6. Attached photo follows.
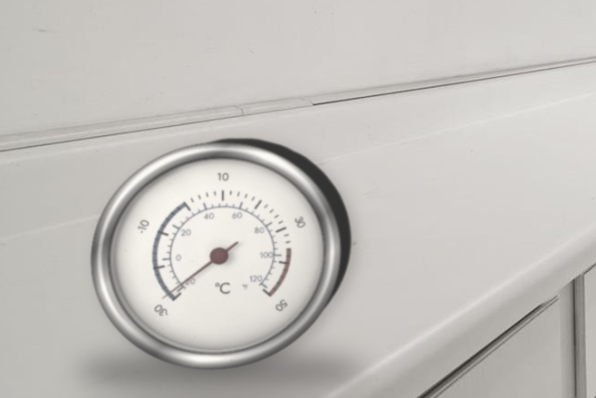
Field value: °C -28
